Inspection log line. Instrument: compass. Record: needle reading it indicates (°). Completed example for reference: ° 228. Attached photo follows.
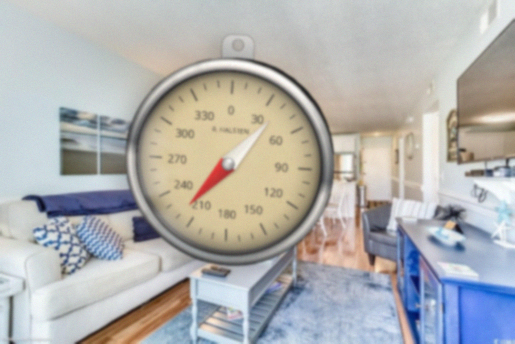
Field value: ° 220
